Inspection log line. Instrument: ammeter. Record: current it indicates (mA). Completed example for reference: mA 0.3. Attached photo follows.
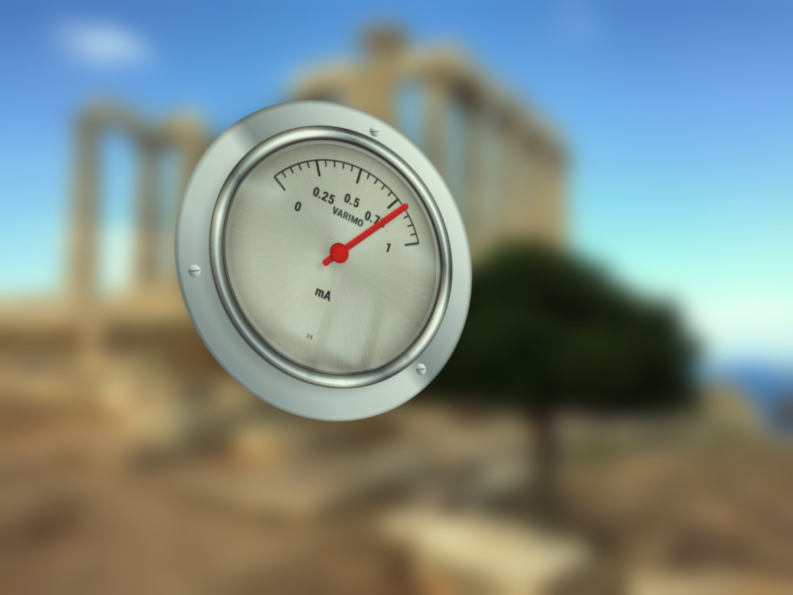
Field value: mA 0.8
